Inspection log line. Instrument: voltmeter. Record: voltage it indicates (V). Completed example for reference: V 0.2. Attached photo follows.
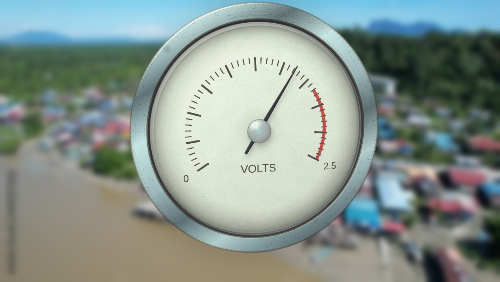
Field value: V 1.6
